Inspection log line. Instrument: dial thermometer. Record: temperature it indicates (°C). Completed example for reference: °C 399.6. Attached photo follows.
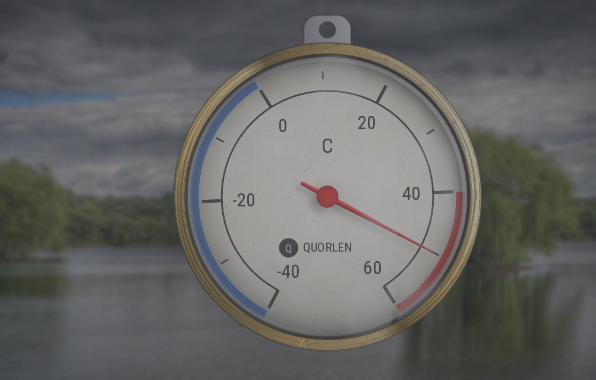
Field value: °C 50
